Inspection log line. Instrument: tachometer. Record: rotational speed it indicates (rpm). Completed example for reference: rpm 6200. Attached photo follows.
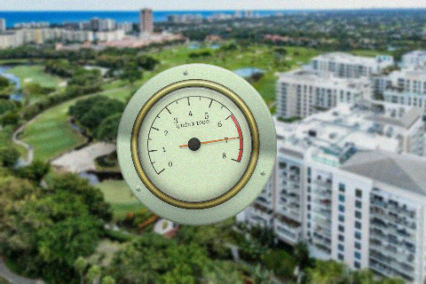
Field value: rpm 7000
